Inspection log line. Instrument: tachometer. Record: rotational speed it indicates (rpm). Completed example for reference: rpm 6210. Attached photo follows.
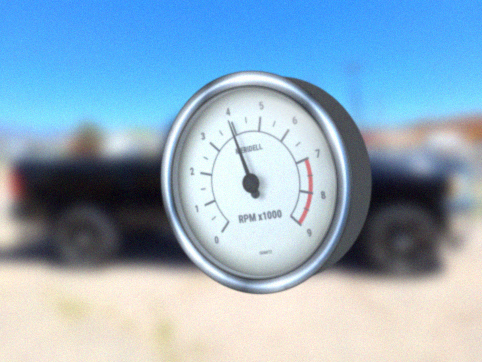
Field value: rpm 4000
